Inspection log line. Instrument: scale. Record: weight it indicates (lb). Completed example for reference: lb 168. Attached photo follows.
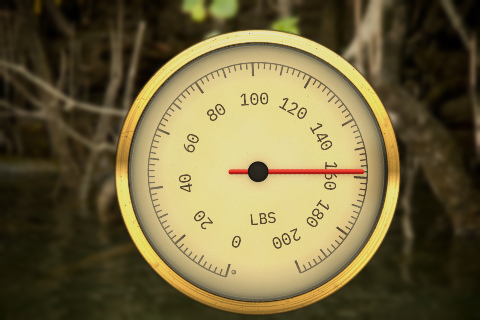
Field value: lb 158
